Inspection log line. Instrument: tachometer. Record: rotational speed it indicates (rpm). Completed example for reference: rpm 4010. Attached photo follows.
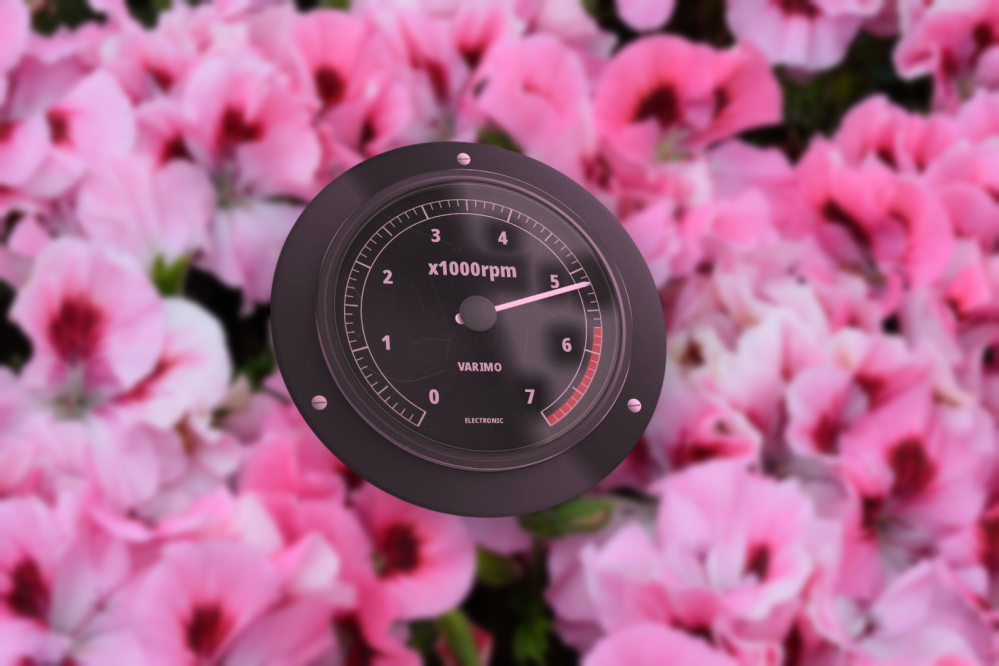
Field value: rpm 5200
